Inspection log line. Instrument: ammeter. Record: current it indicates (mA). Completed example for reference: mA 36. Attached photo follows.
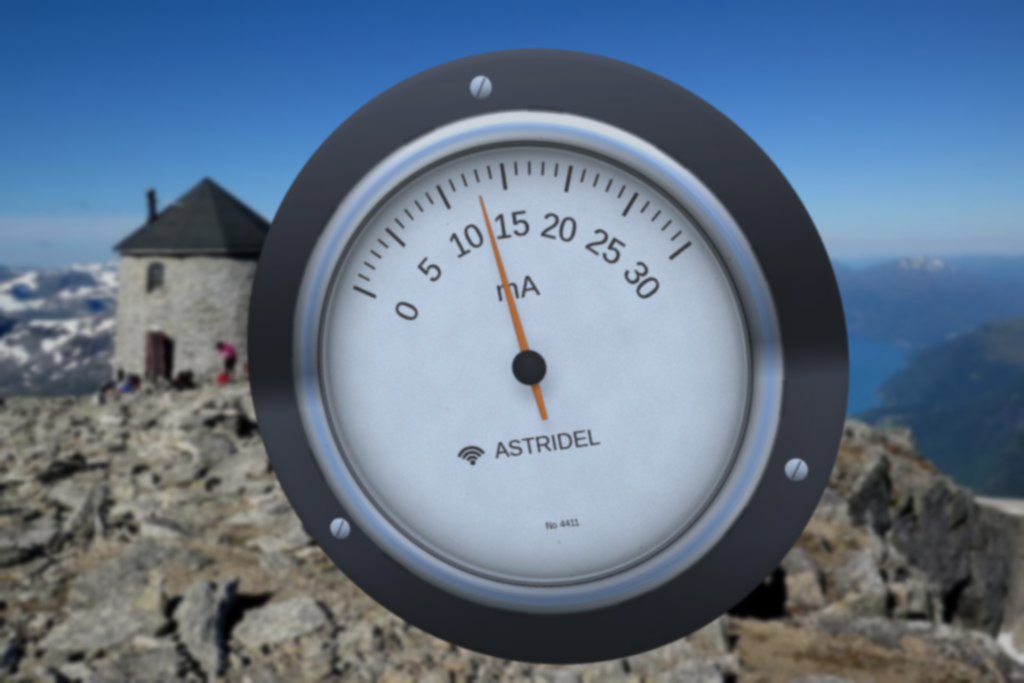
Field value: mA 13
